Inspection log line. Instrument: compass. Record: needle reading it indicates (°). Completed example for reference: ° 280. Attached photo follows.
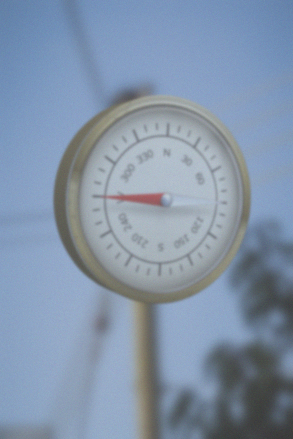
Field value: ° 270
